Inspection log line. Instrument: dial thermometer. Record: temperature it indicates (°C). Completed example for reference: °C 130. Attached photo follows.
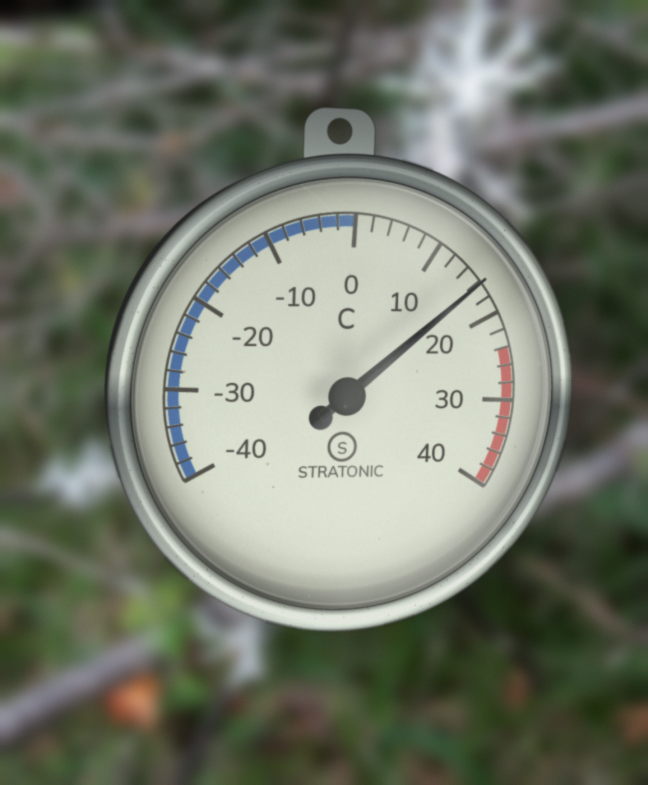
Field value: °C 16
